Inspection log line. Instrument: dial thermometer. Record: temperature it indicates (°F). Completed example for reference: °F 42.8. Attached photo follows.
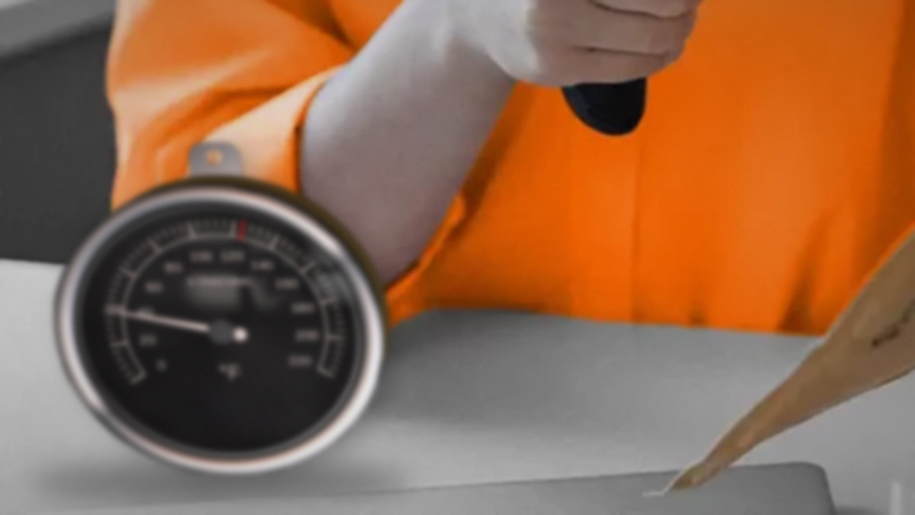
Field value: °F 40
